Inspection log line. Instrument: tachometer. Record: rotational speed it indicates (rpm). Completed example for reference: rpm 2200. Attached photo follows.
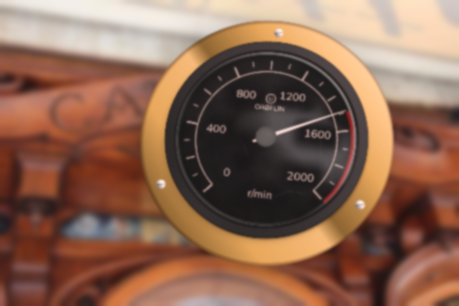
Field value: rpm 1500
